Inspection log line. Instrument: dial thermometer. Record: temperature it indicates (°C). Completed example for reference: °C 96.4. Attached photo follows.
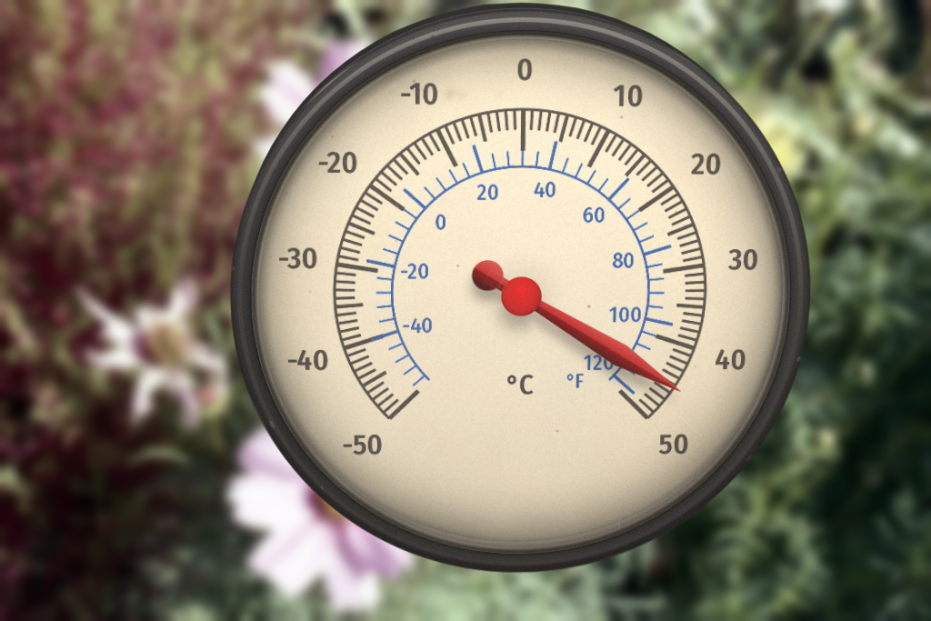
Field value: °C 45
